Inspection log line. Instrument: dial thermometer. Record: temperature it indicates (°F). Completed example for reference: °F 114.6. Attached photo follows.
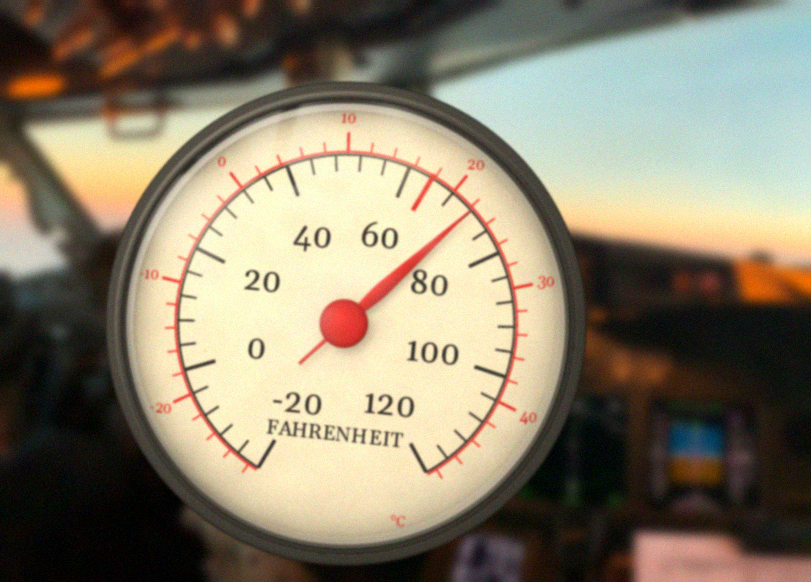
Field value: °F 72
